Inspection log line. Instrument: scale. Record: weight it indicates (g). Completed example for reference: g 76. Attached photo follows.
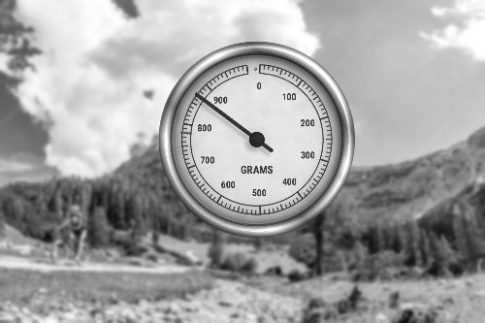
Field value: g 870
